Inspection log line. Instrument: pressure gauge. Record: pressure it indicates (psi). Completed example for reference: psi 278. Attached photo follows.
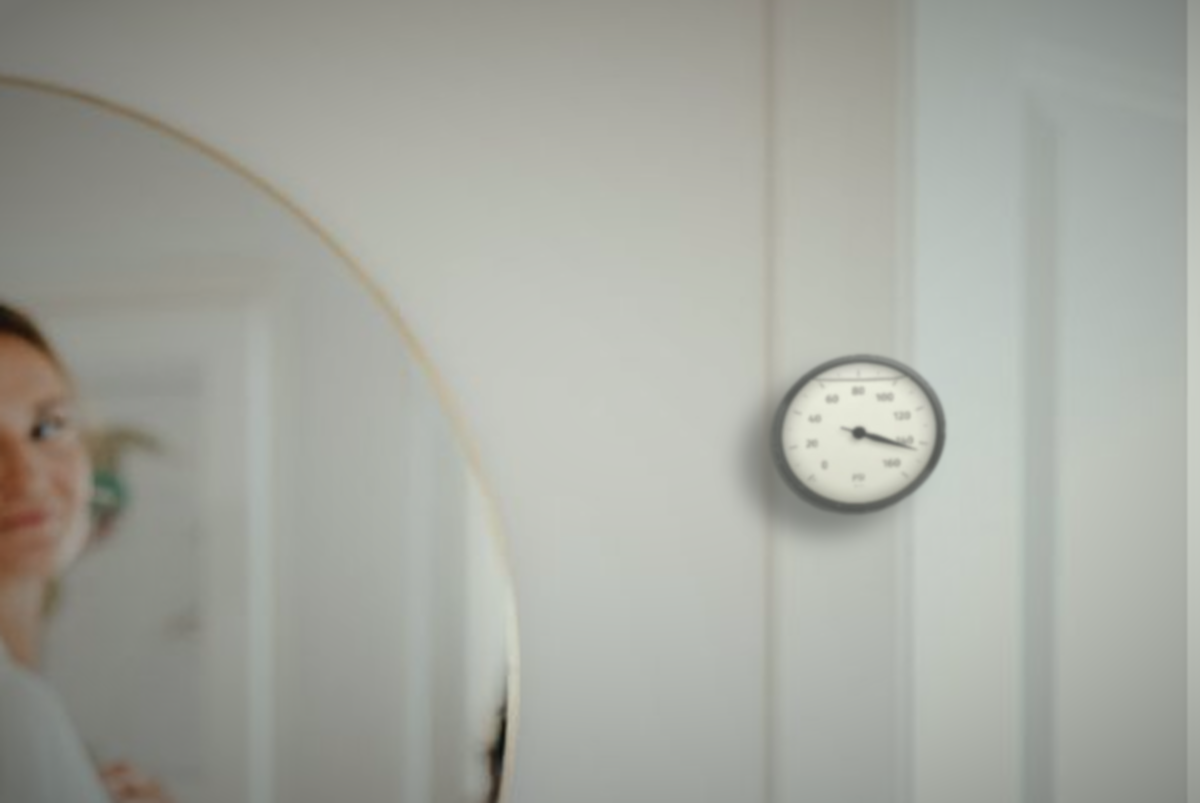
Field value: psi 145
